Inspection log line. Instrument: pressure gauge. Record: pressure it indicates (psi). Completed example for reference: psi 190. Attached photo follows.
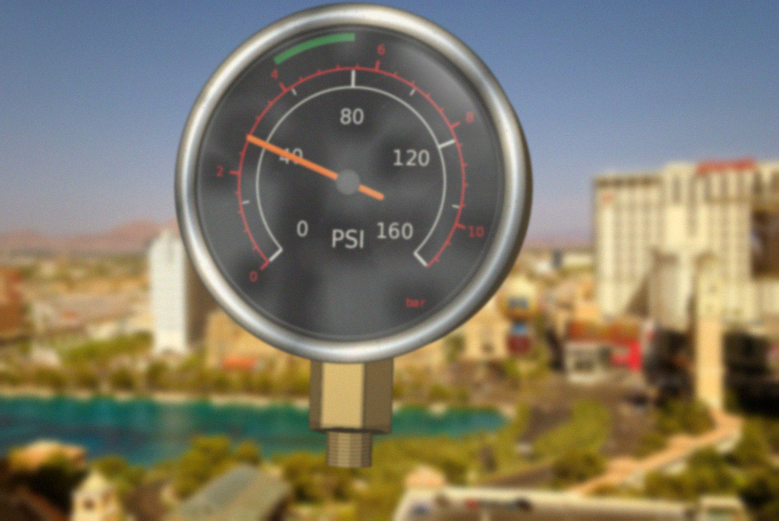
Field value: psi 40
